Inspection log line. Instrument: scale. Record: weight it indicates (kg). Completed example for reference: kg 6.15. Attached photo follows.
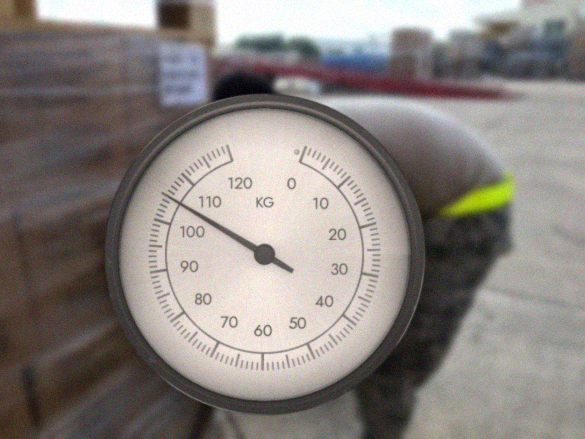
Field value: kg 105
